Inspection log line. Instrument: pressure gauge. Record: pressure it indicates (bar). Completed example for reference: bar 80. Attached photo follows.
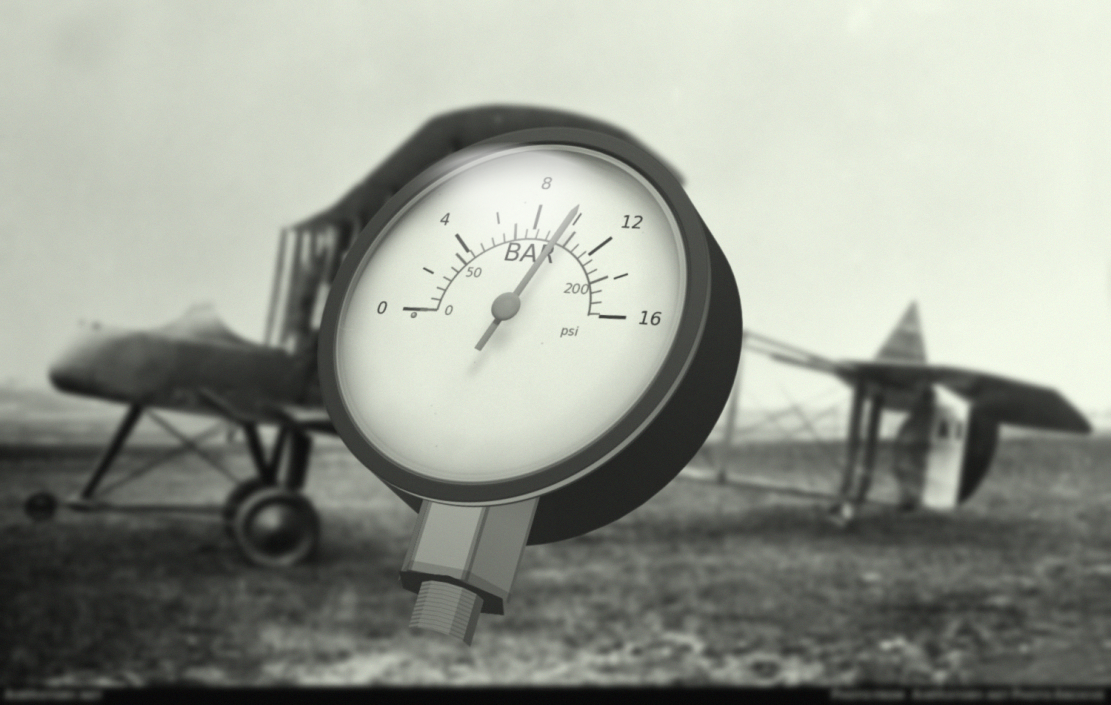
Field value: bar 10
